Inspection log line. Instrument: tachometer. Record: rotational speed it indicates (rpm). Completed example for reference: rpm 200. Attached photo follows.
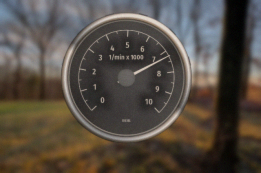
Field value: rpm 7250
